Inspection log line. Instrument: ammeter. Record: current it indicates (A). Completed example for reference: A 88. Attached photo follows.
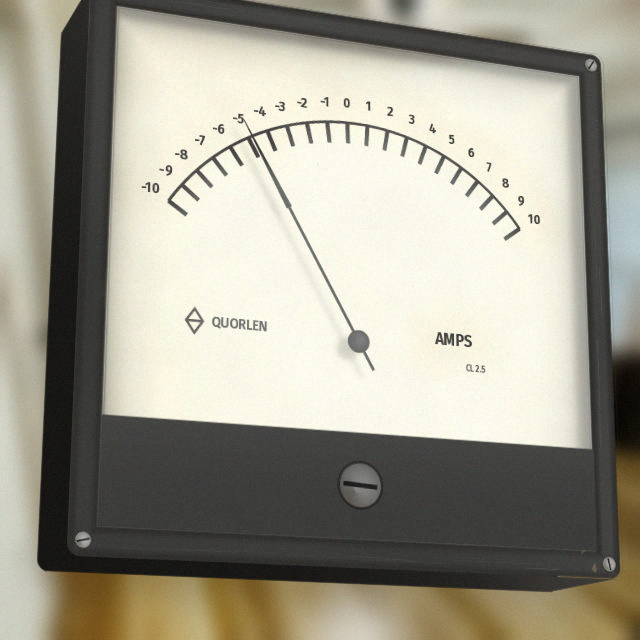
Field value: A -5
